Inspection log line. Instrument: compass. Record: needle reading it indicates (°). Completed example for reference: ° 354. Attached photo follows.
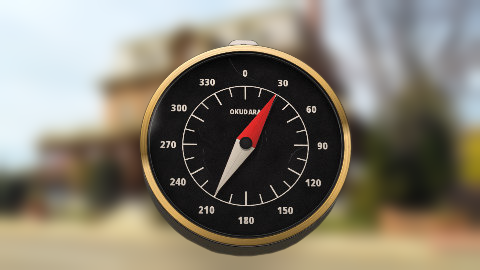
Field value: ° 30
